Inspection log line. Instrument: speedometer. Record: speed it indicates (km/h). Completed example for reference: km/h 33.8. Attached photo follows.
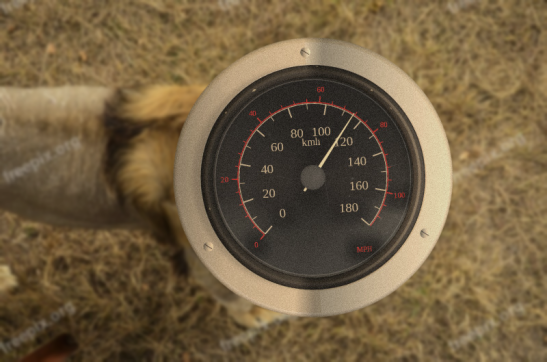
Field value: km/h 115
